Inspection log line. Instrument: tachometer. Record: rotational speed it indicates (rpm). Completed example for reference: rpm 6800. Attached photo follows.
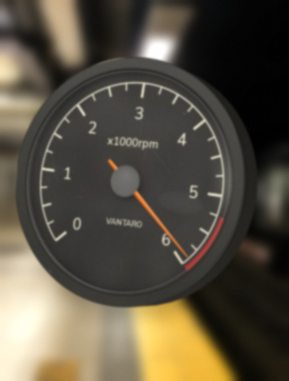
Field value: rpm 5875
